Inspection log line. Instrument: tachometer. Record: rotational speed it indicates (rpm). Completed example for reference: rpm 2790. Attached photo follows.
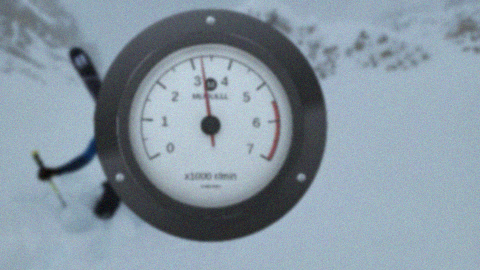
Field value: rpm 3250
